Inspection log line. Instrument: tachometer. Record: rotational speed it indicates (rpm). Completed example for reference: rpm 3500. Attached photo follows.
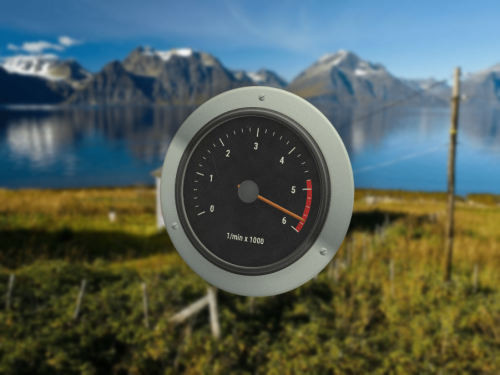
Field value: rpm 5700
